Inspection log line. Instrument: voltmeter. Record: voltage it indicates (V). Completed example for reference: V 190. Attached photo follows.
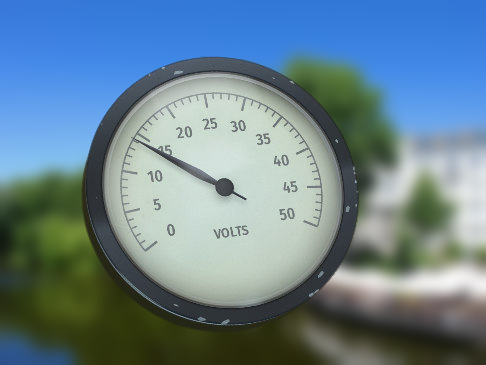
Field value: V 14
